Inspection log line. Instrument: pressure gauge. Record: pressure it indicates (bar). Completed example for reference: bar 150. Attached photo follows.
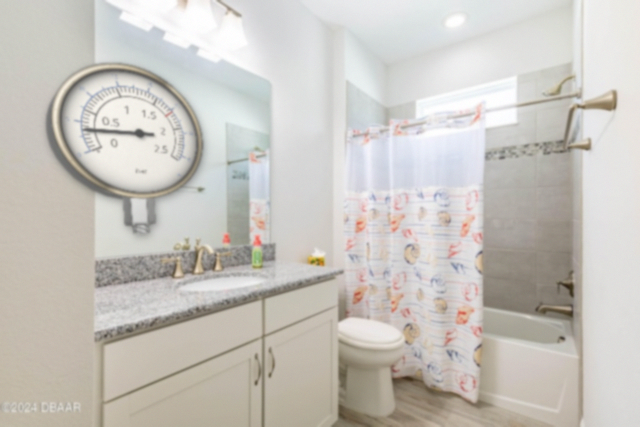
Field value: bar 0.25
